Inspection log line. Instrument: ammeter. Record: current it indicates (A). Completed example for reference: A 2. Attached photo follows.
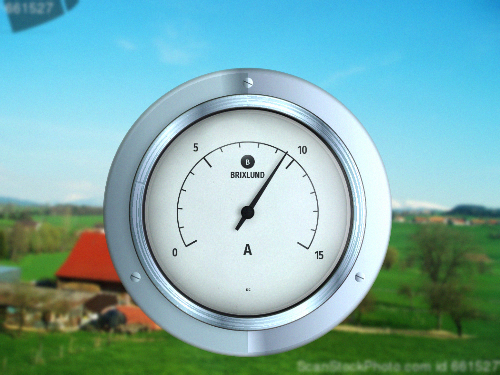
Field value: A 9.5
